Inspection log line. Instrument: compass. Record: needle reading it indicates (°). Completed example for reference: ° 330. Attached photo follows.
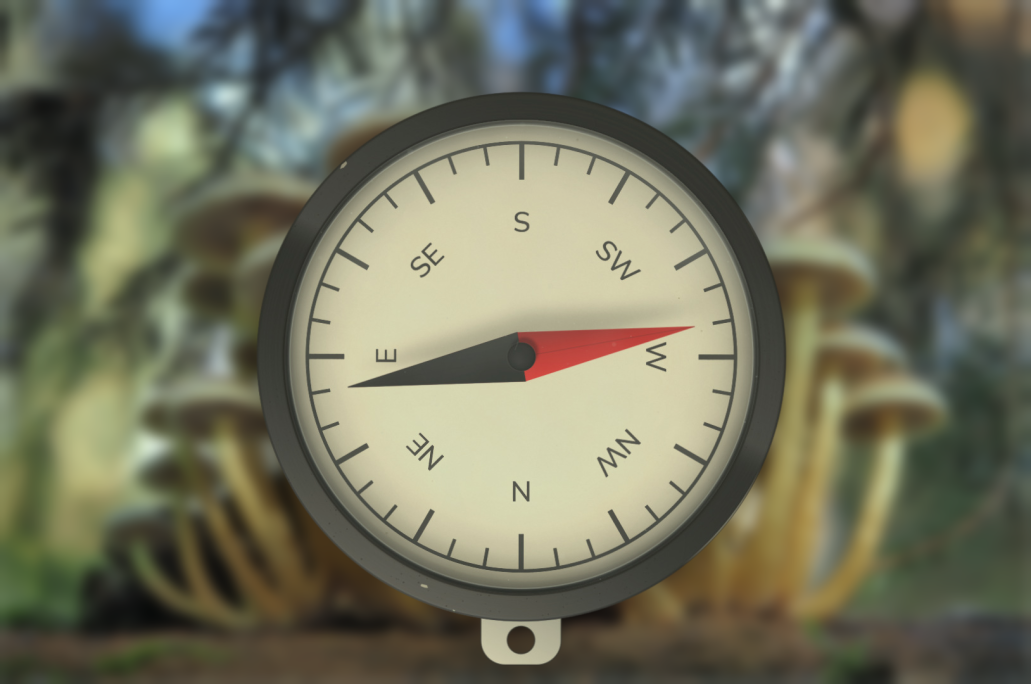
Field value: ° 260
